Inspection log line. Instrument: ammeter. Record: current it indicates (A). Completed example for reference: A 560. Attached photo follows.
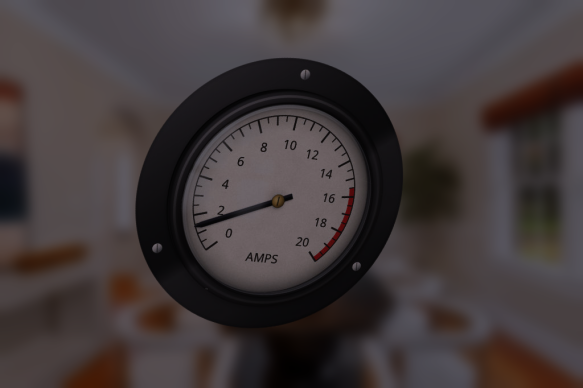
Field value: A 1.5
